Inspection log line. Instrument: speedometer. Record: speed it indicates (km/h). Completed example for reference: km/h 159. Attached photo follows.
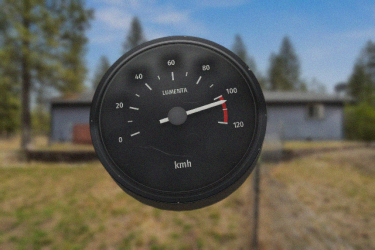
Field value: km/h 105
